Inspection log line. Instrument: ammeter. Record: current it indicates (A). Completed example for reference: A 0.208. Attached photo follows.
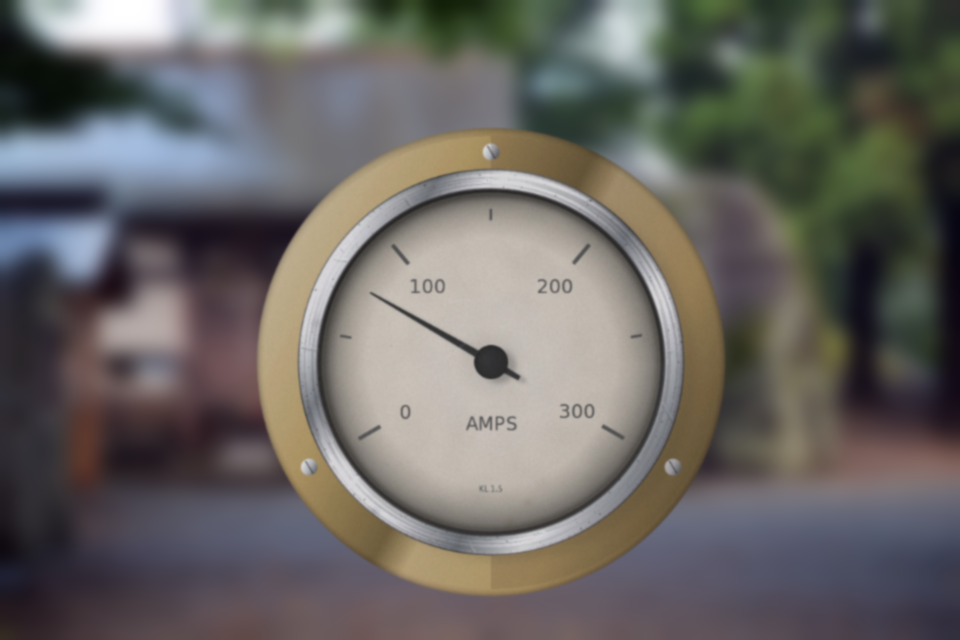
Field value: A 75
